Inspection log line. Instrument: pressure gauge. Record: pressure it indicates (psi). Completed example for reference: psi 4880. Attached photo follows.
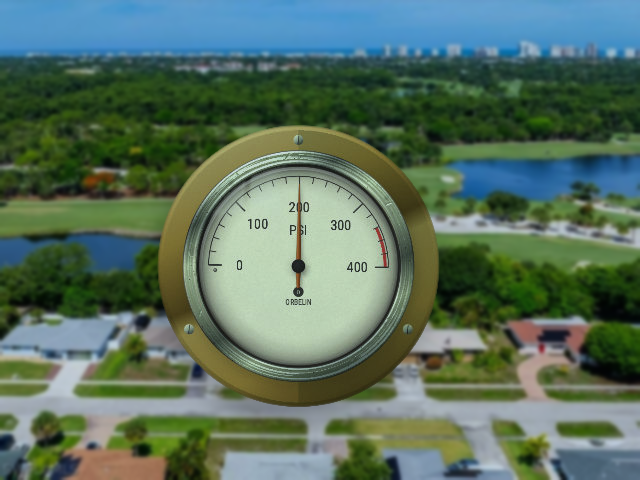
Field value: psi 200
